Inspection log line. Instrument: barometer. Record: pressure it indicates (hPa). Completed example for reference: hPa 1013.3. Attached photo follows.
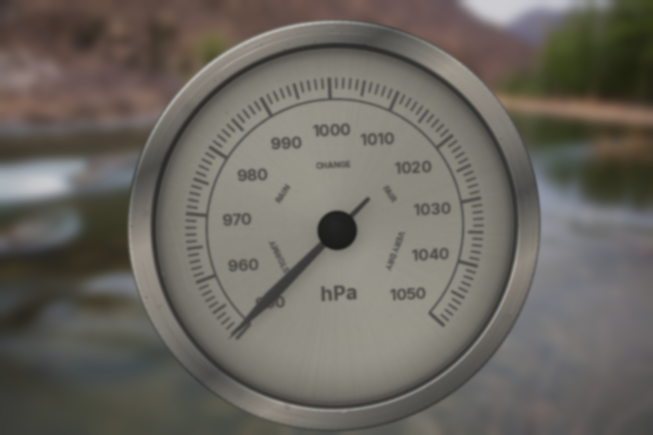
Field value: hPa 951
